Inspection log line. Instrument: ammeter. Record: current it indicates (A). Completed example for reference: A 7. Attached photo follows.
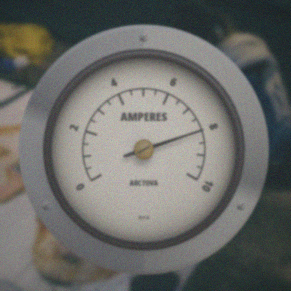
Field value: A 8
